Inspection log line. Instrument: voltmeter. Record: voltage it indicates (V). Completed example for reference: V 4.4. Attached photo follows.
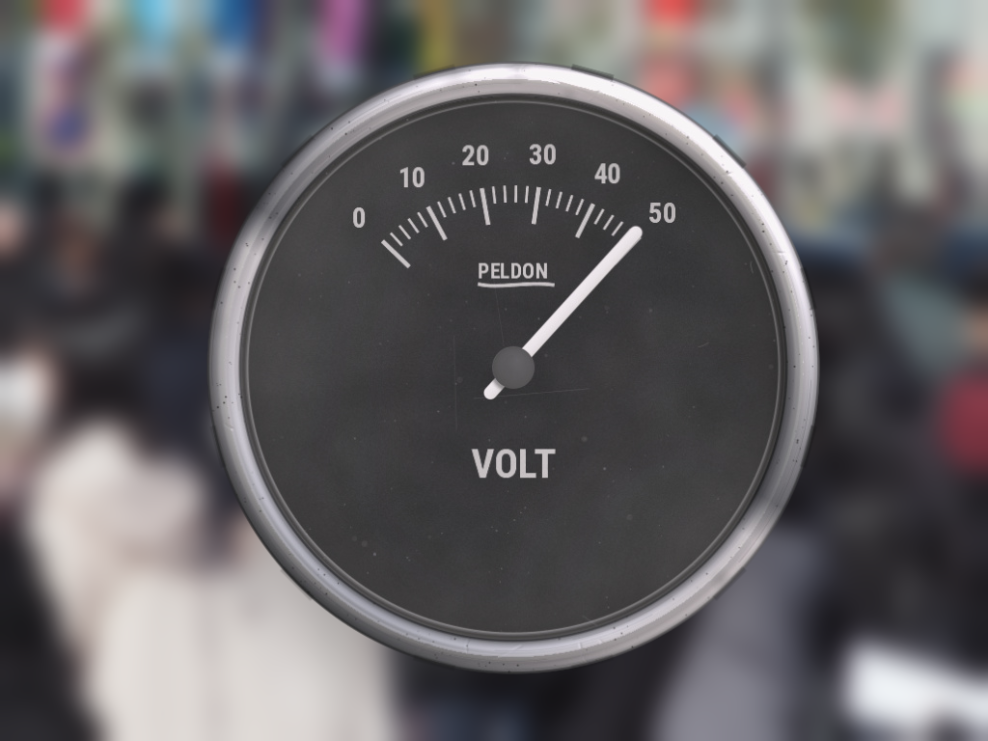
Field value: V 49
